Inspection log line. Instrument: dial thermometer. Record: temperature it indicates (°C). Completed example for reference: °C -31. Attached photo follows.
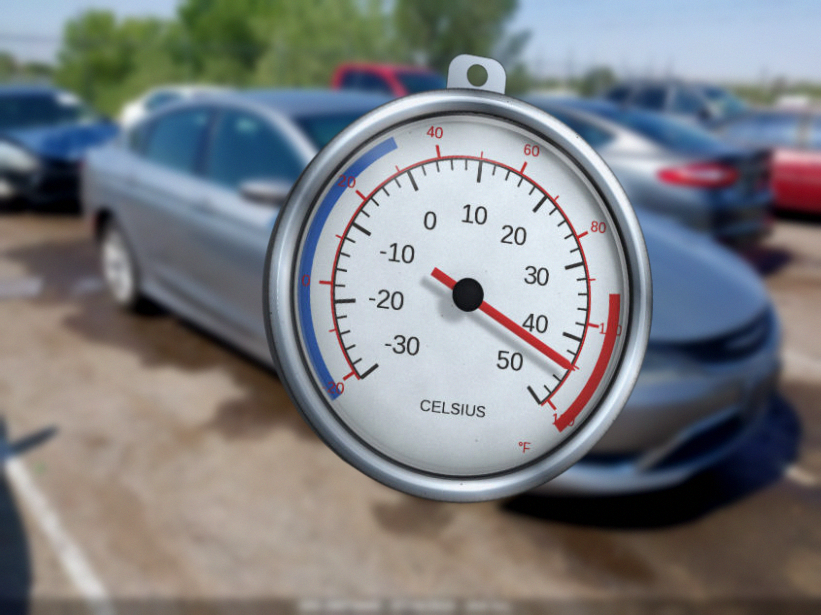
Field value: °C 44
